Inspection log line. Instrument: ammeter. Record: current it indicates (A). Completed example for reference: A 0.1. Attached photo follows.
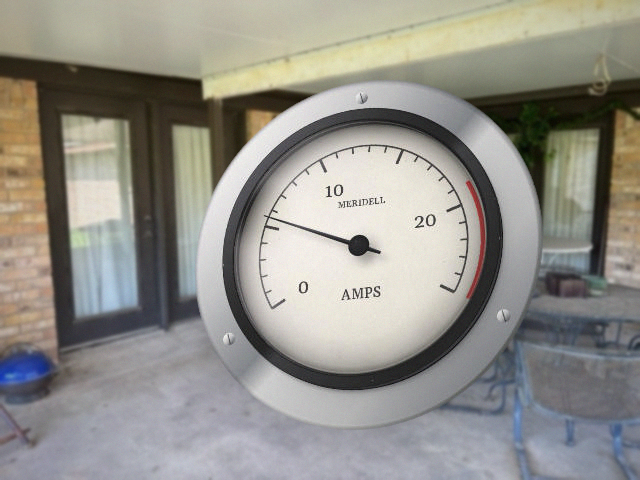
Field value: A 5.5
